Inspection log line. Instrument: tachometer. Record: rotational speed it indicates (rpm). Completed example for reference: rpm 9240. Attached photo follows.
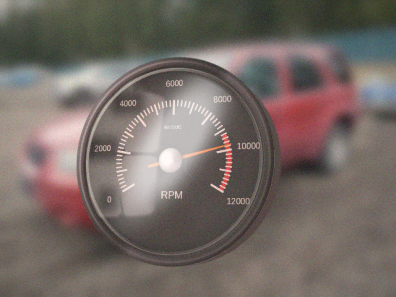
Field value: rpm 9800
